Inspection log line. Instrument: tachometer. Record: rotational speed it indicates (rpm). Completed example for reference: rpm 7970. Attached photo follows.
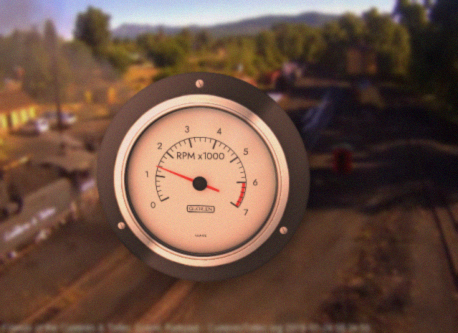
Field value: rpm 1400
